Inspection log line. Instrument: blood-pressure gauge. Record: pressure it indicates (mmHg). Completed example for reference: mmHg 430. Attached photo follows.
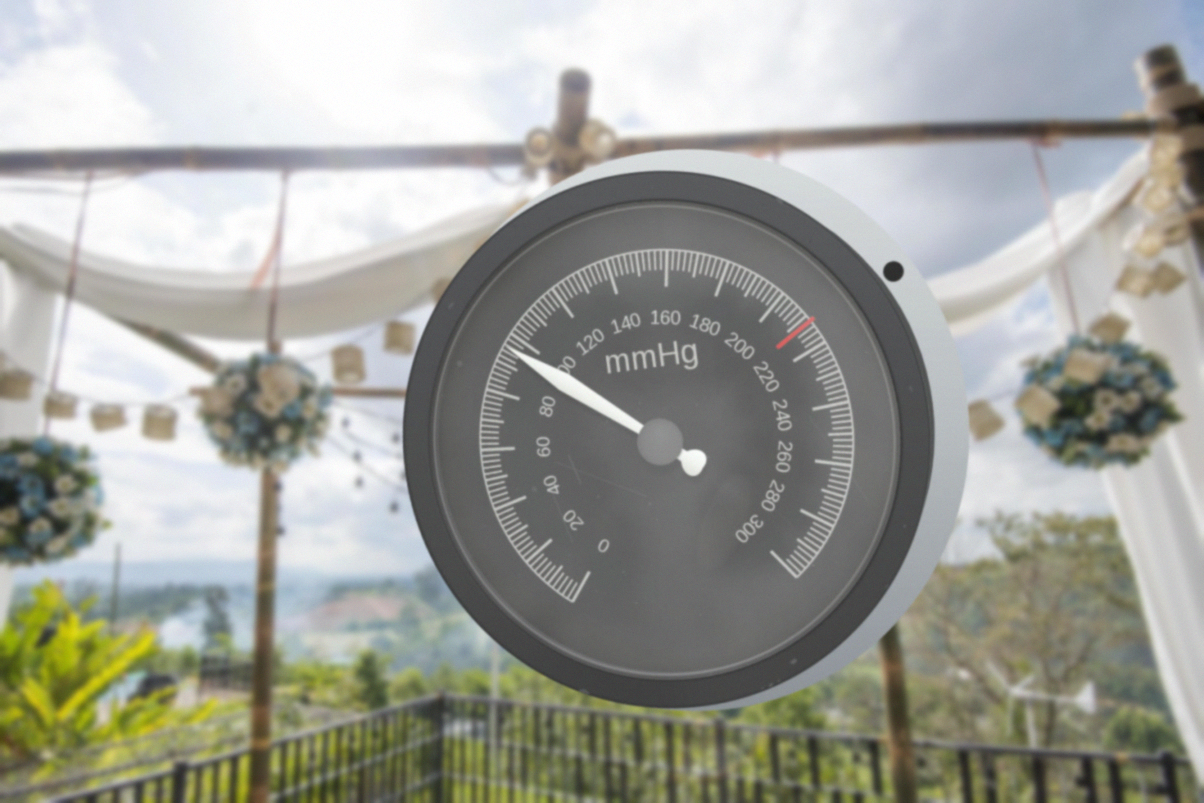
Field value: mmHg 96
